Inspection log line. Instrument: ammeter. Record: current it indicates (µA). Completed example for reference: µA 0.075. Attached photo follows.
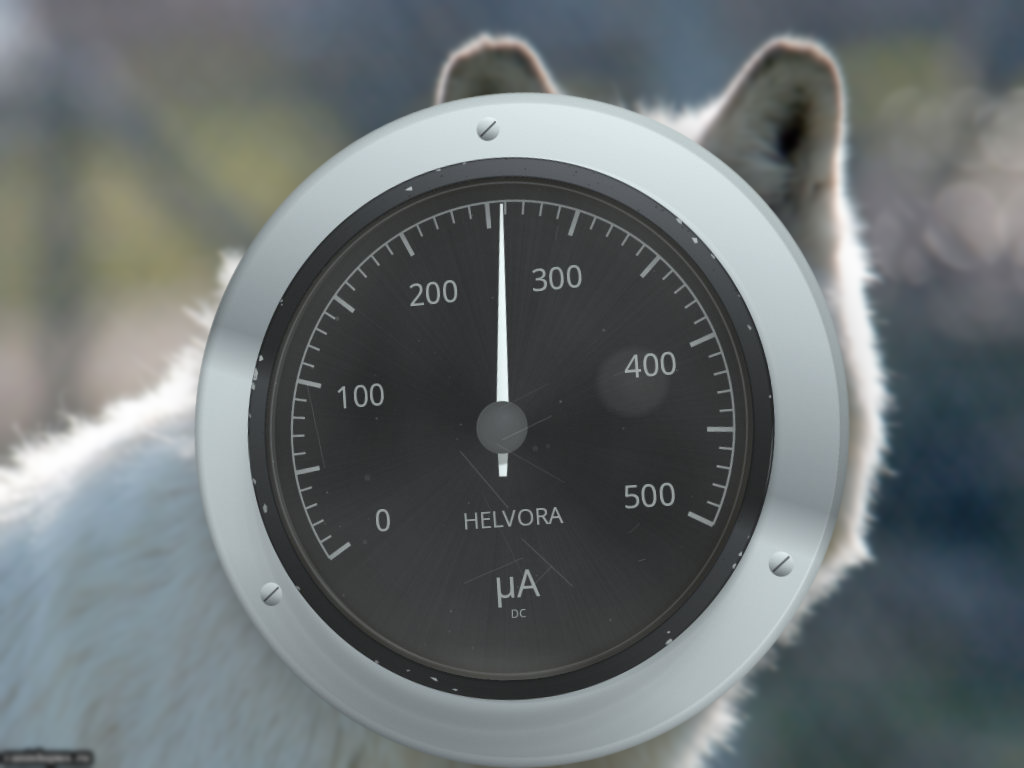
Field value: µA 260
